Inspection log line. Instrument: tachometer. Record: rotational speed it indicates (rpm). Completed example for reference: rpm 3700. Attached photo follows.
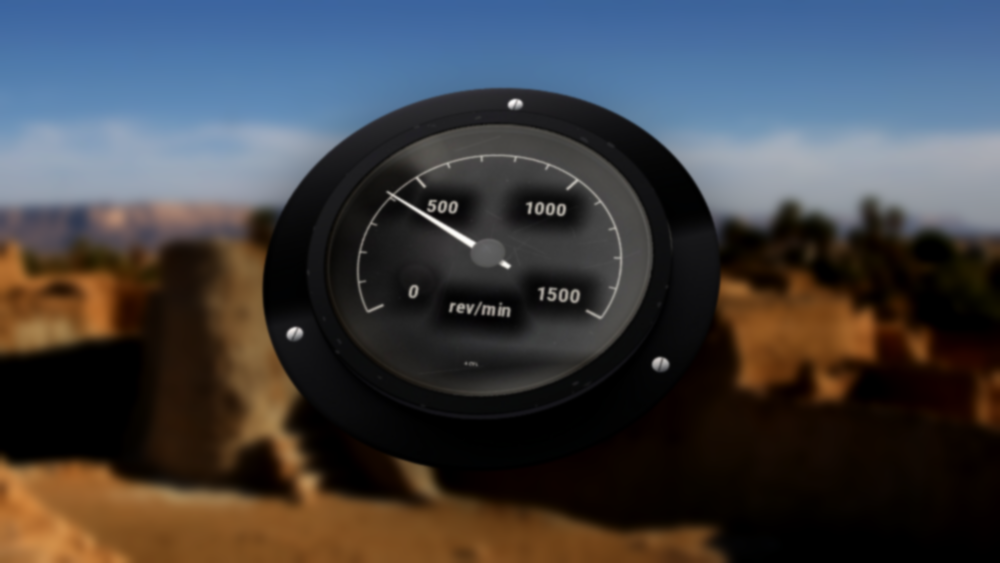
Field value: rpm 400
